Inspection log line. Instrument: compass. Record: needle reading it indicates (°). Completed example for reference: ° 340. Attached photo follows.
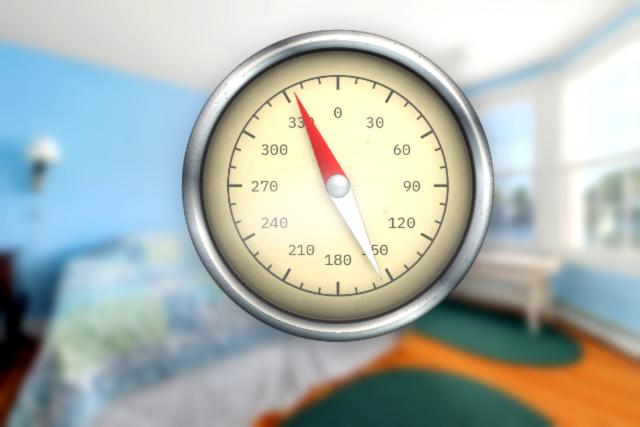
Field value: ° 335
